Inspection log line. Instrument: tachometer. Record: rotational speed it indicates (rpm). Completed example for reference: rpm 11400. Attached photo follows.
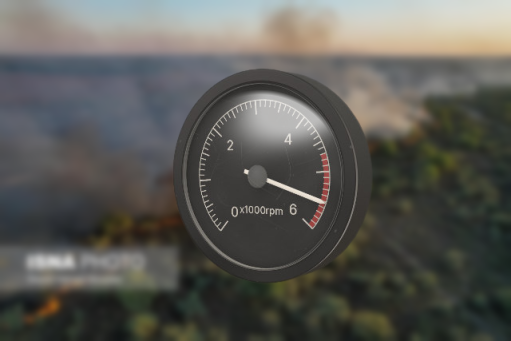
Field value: rpm 5500
